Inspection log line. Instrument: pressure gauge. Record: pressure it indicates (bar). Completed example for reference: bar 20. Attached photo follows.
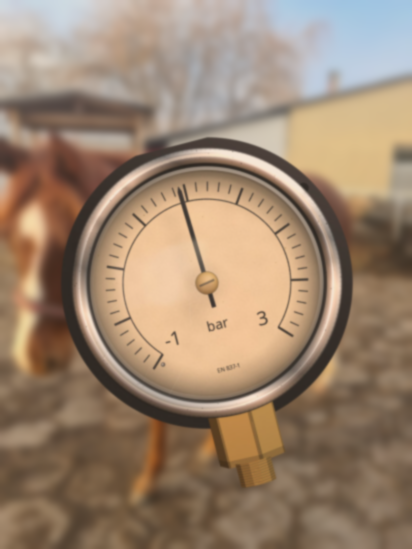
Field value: bar 0.95
